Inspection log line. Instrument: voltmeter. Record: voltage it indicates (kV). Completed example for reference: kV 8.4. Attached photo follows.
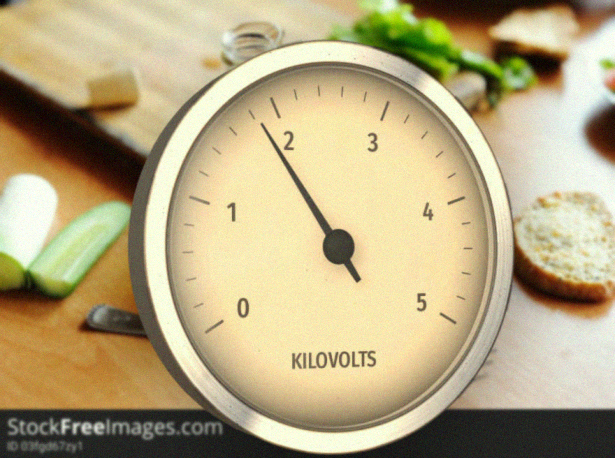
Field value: kV 1.8
